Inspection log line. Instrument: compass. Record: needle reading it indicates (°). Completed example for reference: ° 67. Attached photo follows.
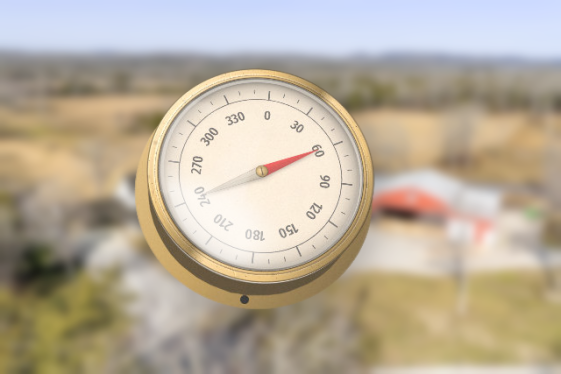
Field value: ° 60
